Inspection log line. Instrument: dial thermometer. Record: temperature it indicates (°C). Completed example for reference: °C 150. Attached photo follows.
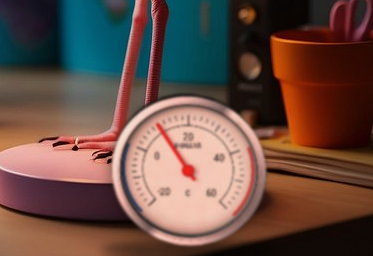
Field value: °C 10
